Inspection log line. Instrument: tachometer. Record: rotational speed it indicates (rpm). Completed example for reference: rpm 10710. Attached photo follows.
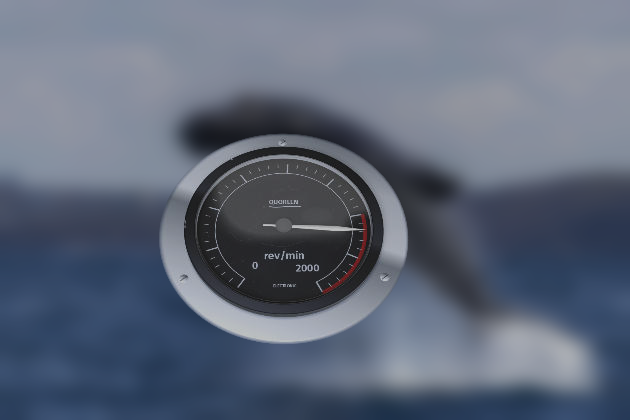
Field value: rpm 1600
